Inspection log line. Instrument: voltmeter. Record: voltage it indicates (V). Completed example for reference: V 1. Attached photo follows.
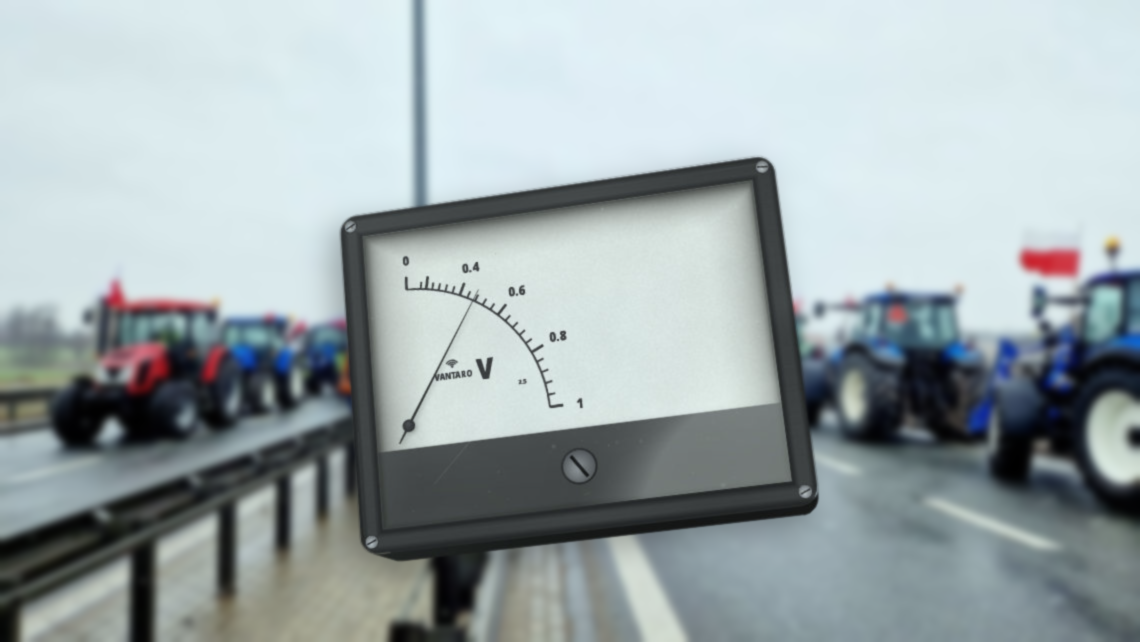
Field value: V 0.48
